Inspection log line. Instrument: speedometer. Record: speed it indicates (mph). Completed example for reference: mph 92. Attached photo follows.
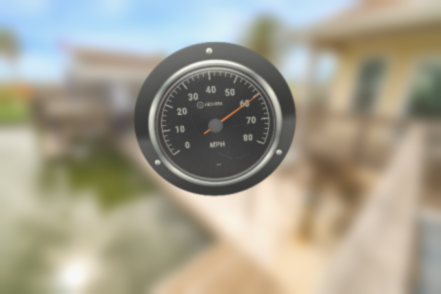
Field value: mph 60
